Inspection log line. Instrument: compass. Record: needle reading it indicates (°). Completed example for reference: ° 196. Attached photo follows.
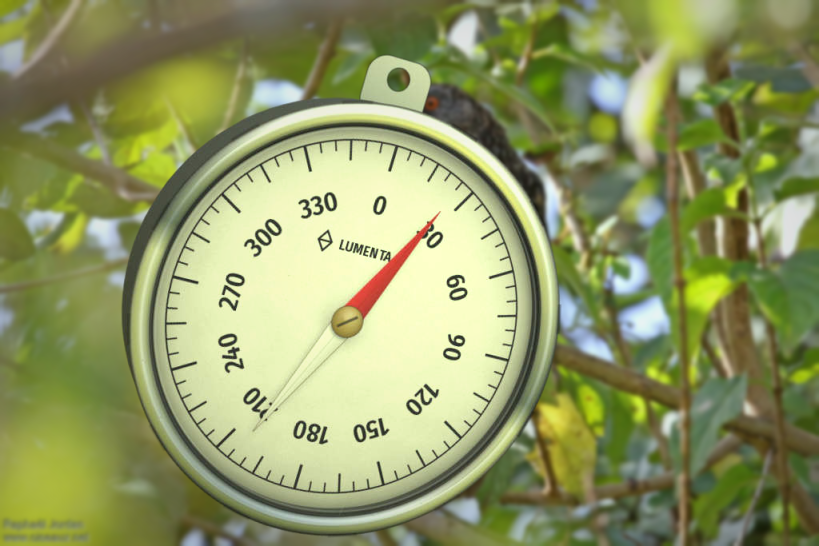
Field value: ° 25
